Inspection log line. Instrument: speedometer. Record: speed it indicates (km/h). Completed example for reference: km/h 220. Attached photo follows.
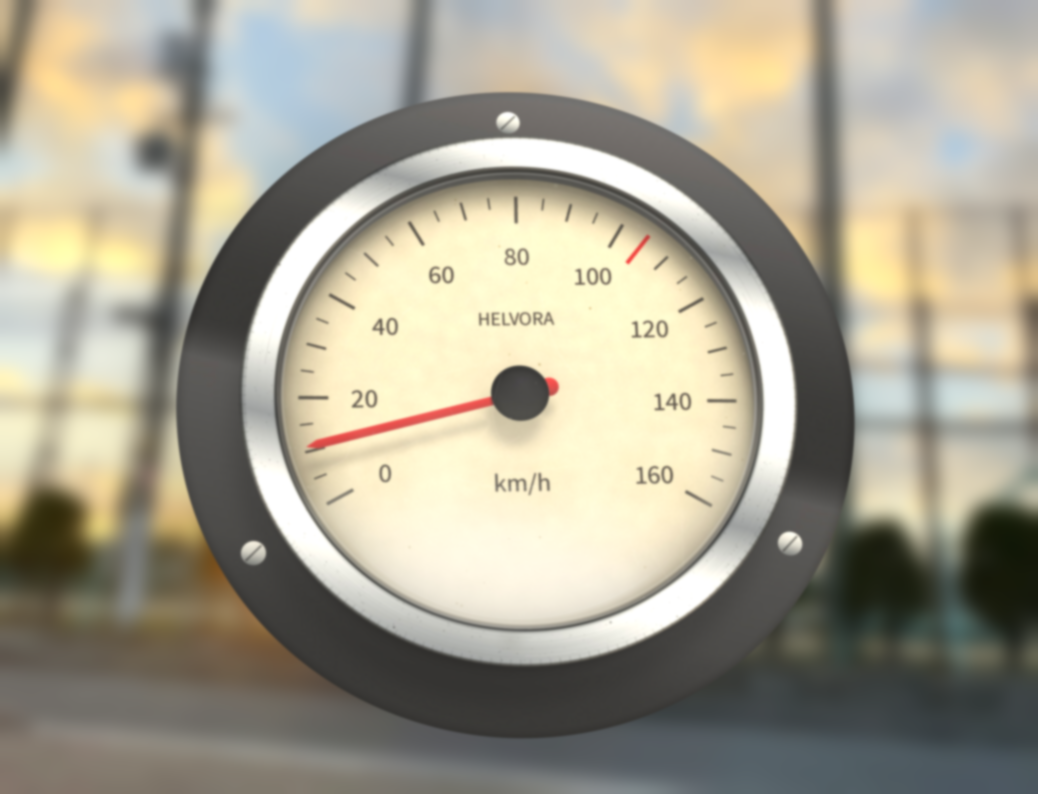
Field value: km/h 10
